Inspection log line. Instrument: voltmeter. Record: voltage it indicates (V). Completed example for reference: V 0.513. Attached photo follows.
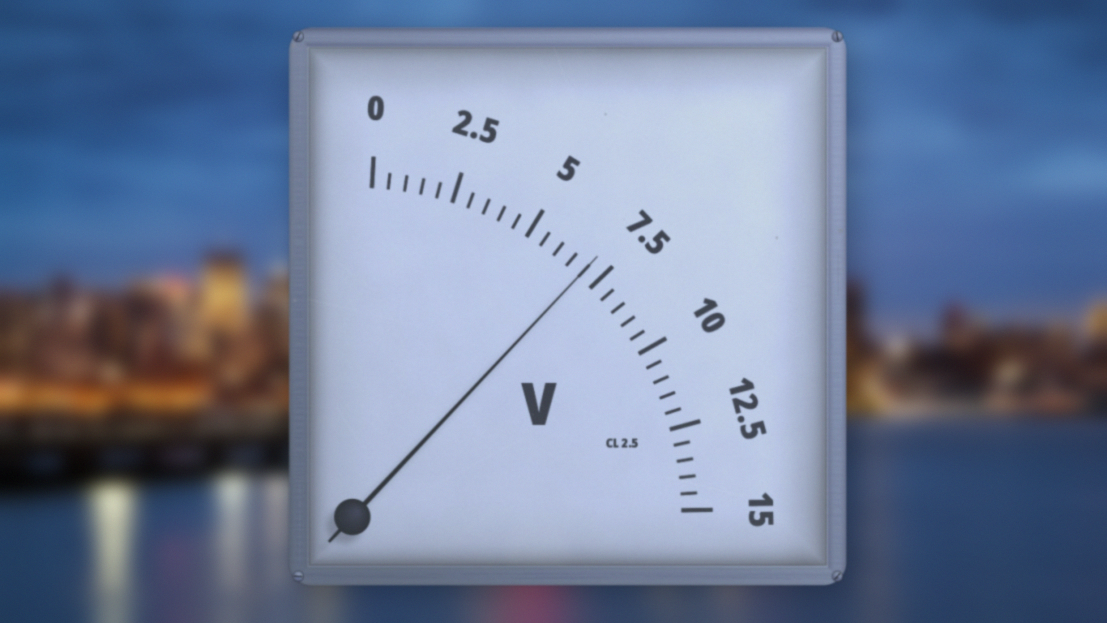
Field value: V 7
